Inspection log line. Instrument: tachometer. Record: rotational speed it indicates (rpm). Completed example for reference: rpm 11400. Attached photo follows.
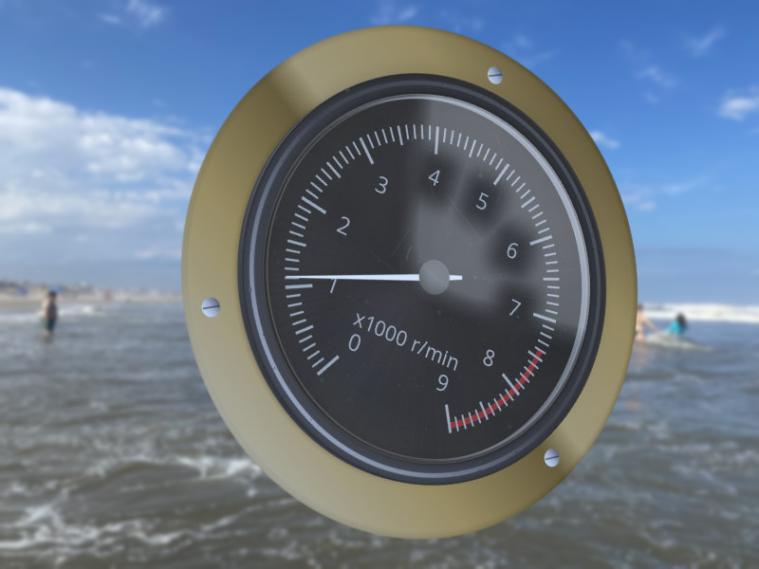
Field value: rpm 1100
